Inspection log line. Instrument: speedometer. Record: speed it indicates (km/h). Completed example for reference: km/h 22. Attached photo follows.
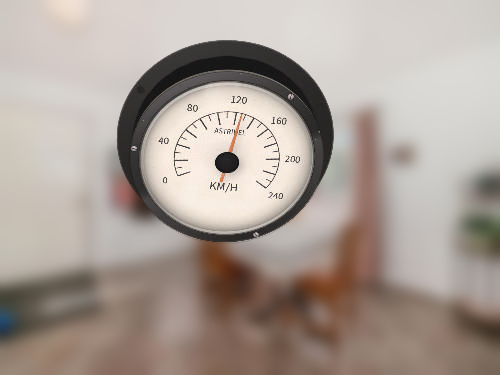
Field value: km/h 125
